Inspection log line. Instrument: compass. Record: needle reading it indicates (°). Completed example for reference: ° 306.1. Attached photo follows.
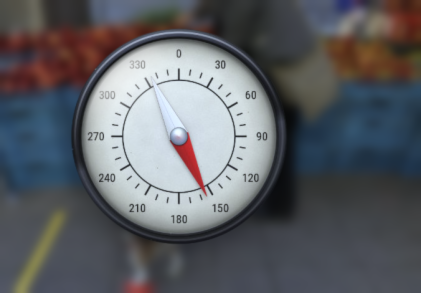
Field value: ° 155
